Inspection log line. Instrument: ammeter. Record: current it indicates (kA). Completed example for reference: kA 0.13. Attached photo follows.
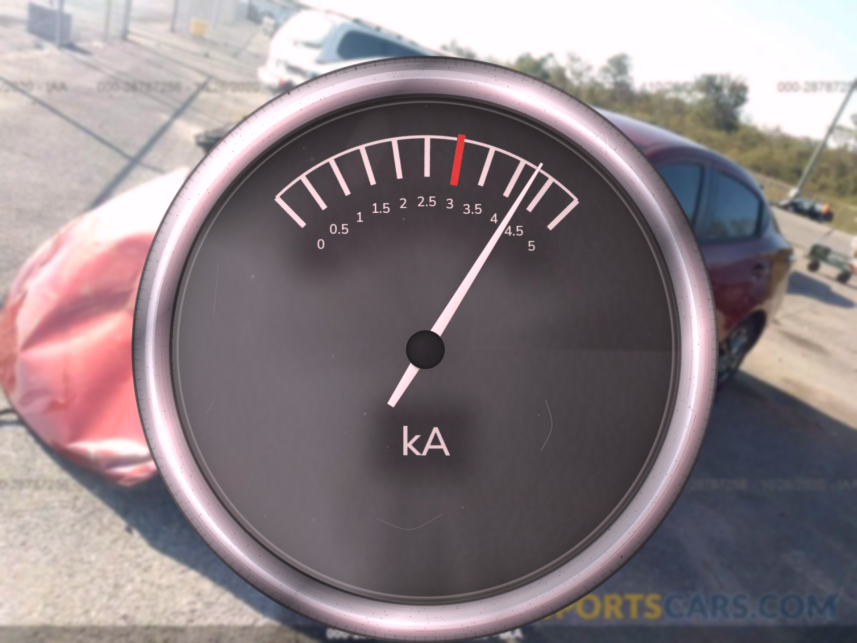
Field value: kA 4.25
